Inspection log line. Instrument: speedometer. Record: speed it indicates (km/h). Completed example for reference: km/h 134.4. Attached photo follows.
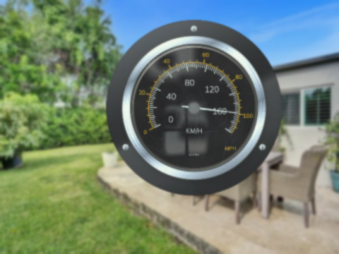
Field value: km/h 160
